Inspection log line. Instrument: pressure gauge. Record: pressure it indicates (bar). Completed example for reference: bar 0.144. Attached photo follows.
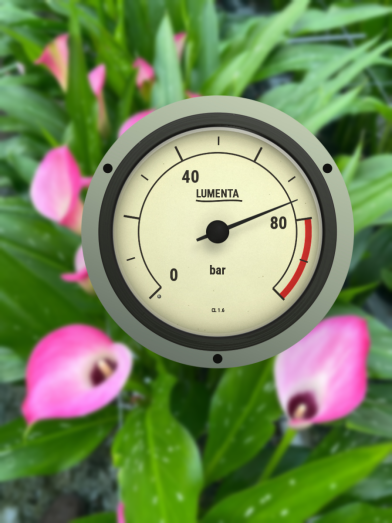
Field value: bar 75
